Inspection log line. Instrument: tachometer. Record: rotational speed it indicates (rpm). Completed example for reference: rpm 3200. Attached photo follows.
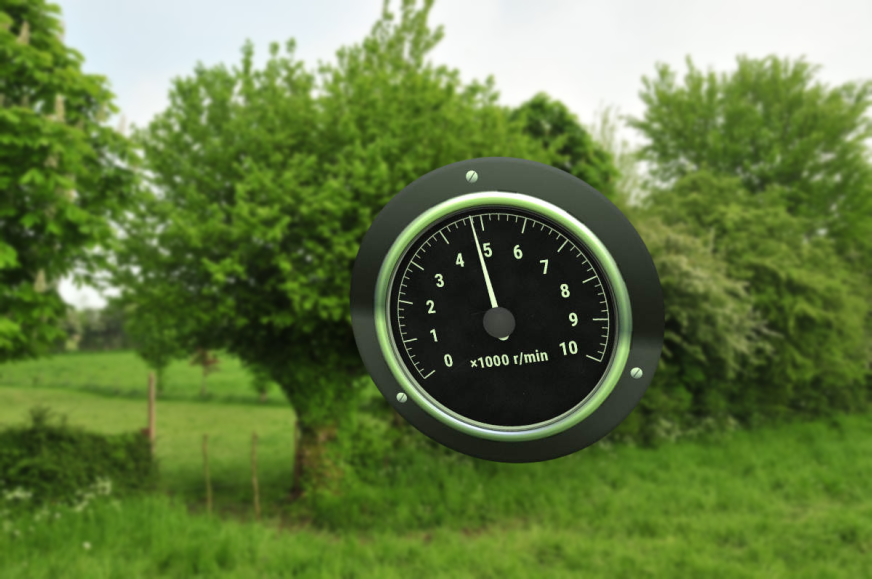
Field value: rpm 4800
